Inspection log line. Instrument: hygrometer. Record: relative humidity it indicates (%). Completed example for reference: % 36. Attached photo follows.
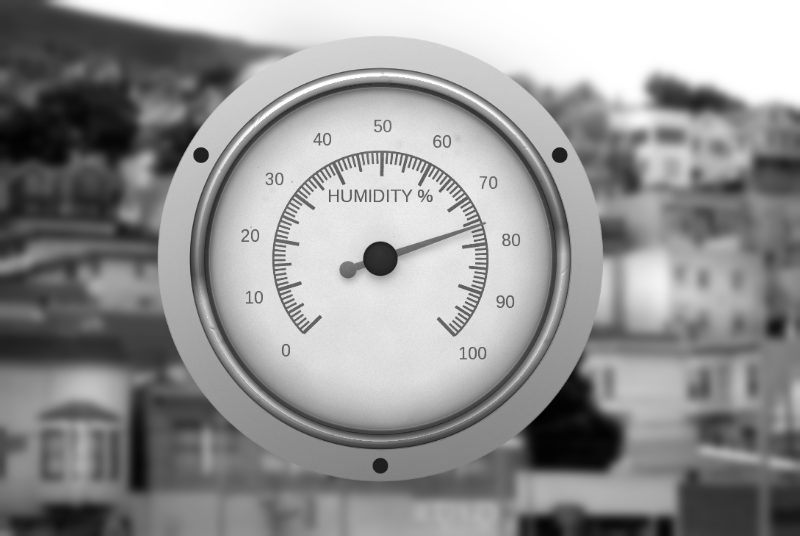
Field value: % 76
